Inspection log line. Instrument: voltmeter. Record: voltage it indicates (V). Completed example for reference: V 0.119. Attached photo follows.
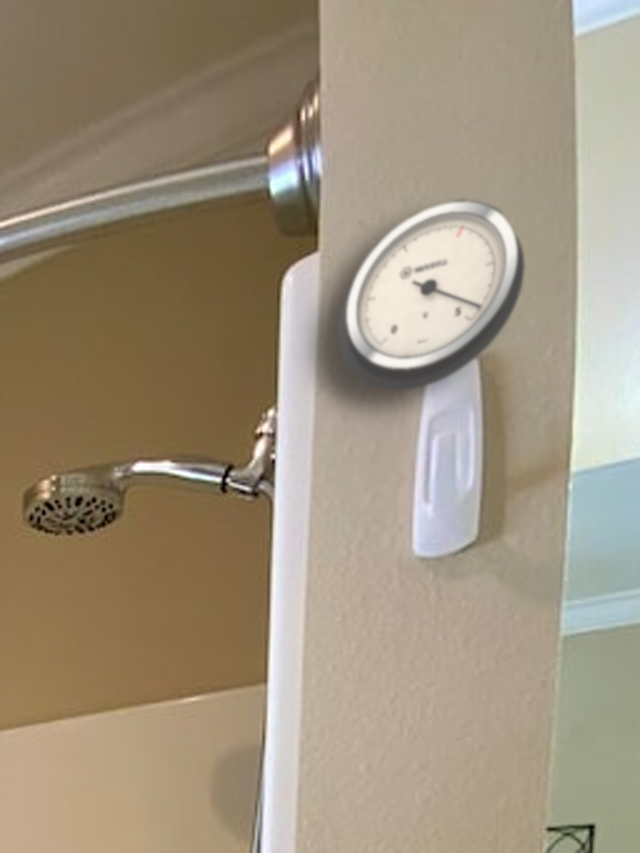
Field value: V 4.8
